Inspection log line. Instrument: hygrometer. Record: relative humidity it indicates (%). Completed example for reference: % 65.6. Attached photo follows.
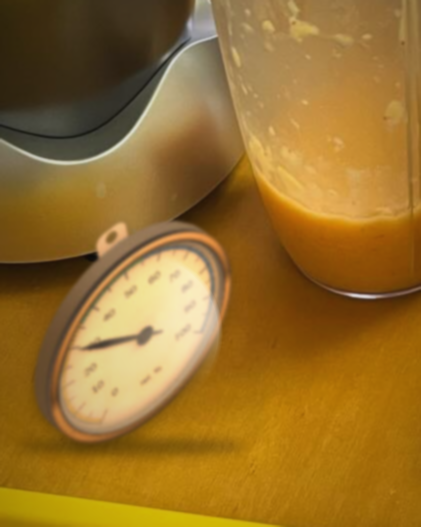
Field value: % 30
